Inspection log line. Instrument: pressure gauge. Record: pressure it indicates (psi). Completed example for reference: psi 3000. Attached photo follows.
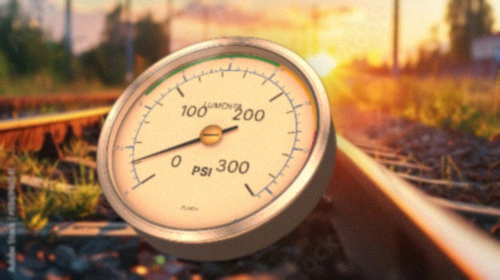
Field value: psi 20
